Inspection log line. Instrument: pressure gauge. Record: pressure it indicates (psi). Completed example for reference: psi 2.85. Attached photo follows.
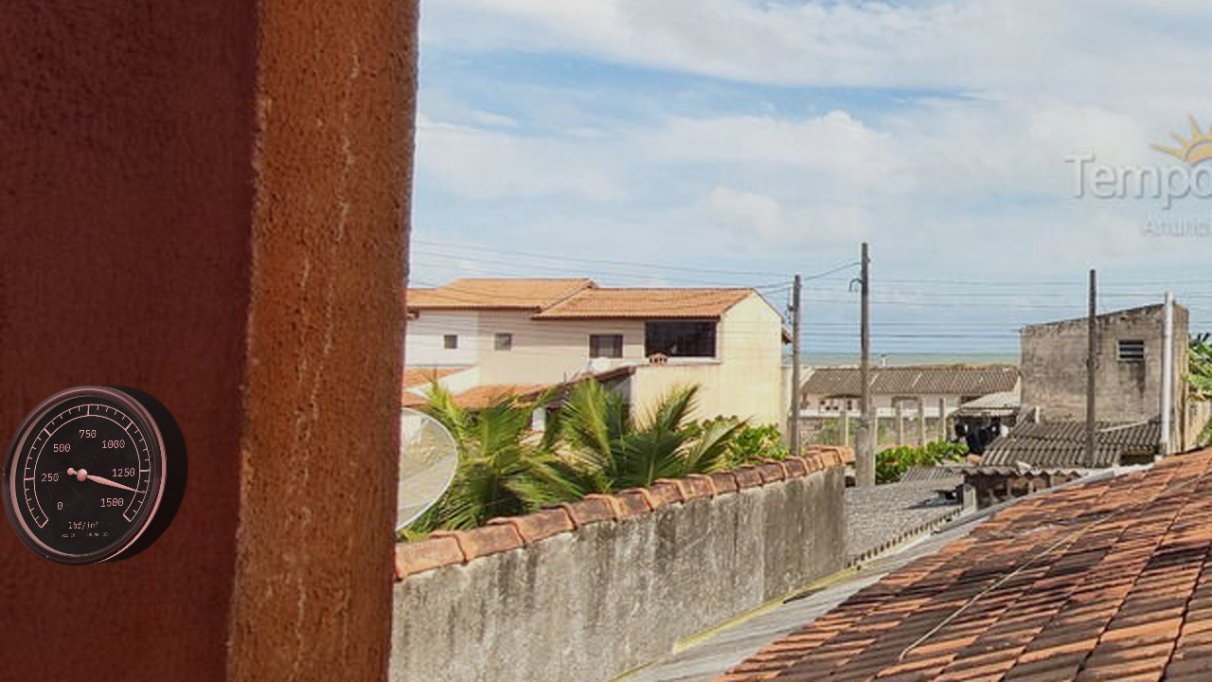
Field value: psi 1350
